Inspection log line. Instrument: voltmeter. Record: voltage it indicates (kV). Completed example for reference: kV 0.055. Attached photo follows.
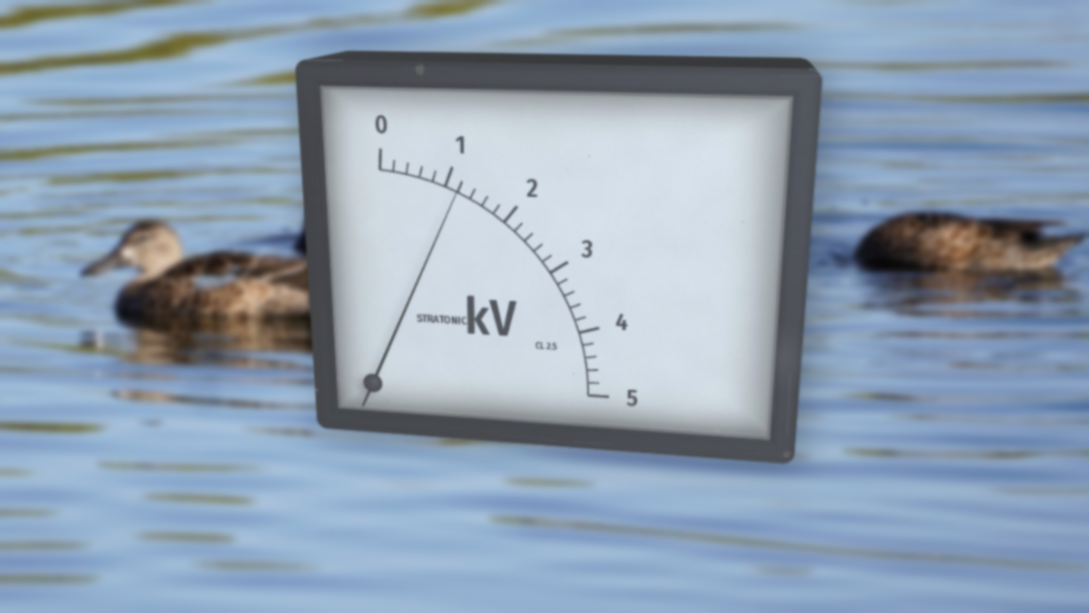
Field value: kV 1.2
